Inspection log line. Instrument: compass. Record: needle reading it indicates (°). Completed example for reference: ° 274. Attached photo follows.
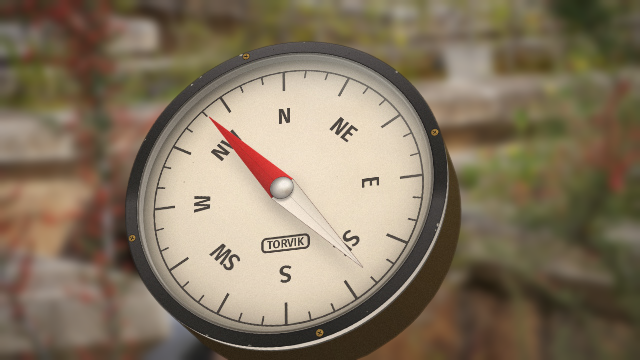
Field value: ° 320
